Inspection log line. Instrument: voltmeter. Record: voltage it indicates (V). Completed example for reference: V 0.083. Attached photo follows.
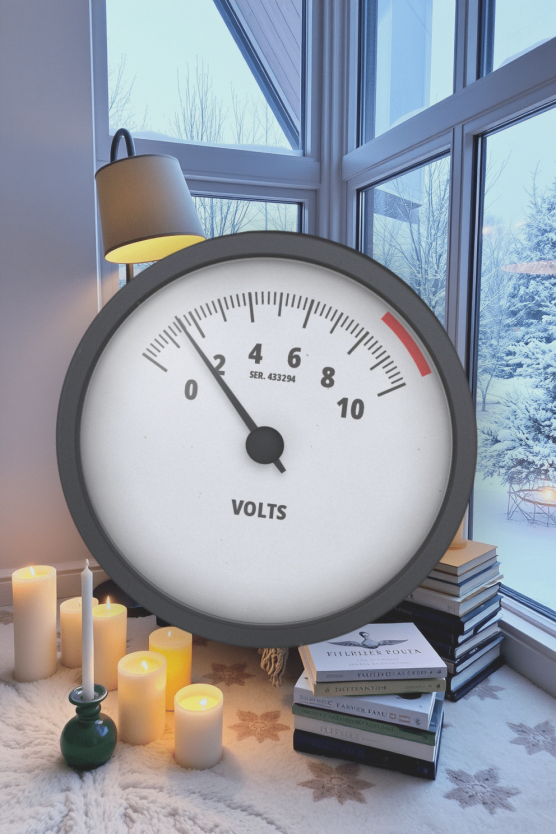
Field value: V 1.6
